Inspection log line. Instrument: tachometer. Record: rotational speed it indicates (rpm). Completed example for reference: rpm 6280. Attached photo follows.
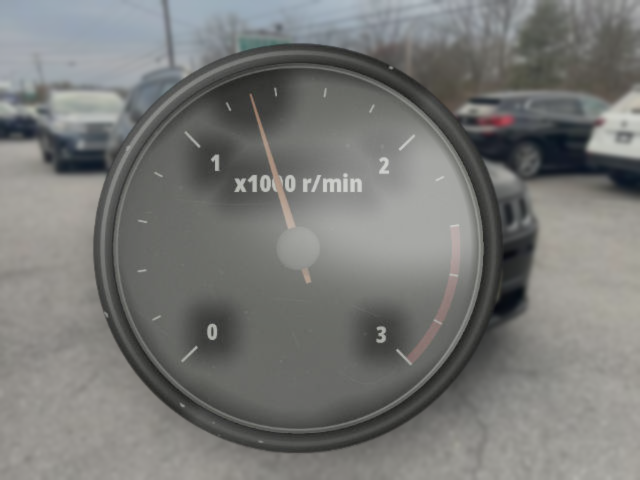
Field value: rpm 1300
